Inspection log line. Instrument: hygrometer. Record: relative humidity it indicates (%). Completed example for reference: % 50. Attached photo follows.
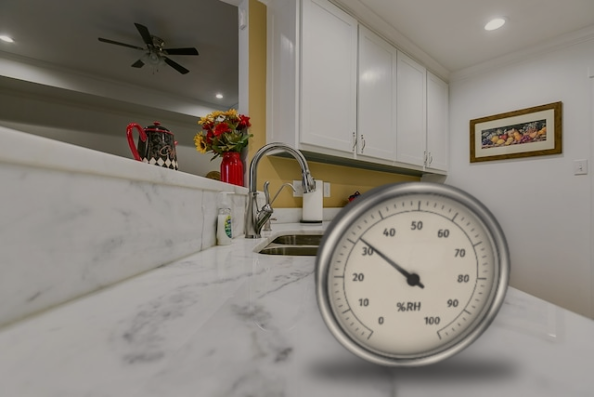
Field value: % 32
